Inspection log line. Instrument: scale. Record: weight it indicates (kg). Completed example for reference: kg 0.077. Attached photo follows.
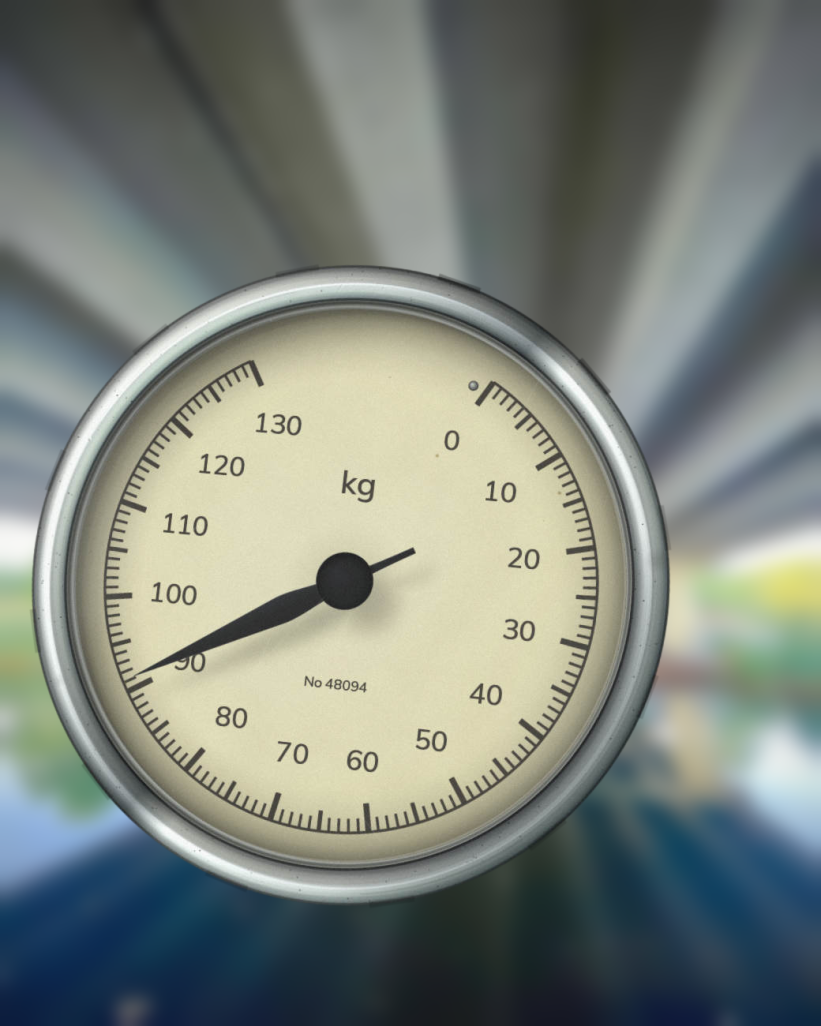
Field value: kg 91
